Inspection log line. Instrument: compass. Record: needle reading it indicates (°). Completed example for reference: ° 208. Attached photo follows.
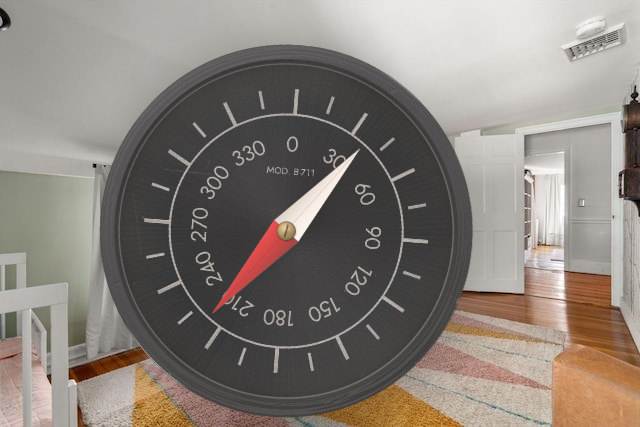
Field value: ° 217.5
